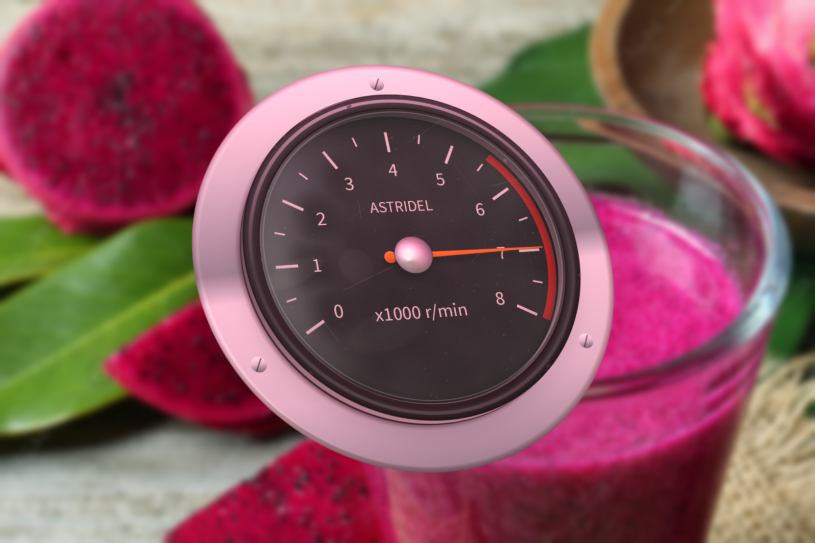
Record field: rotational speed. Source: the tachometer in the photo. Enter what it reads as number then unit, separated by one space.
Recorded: 7000 rpm
